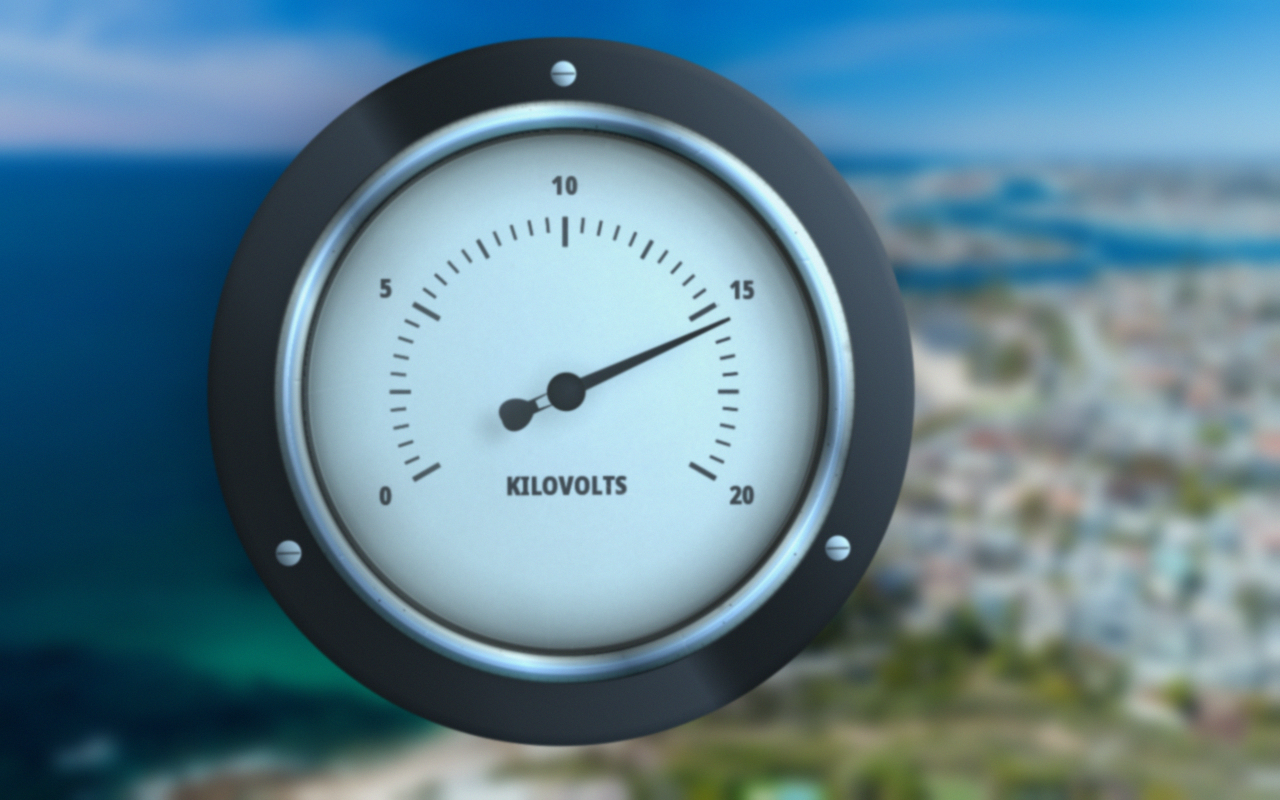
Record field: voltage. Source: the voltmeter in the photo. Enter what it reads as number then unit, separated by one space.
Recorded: 15.5 kV
